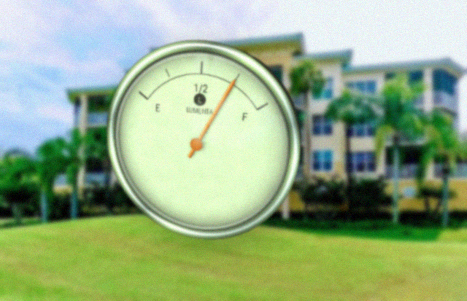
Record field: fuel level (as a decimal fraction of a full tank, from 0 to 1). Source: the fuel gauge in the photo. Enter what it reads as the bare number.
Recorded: 0.75
